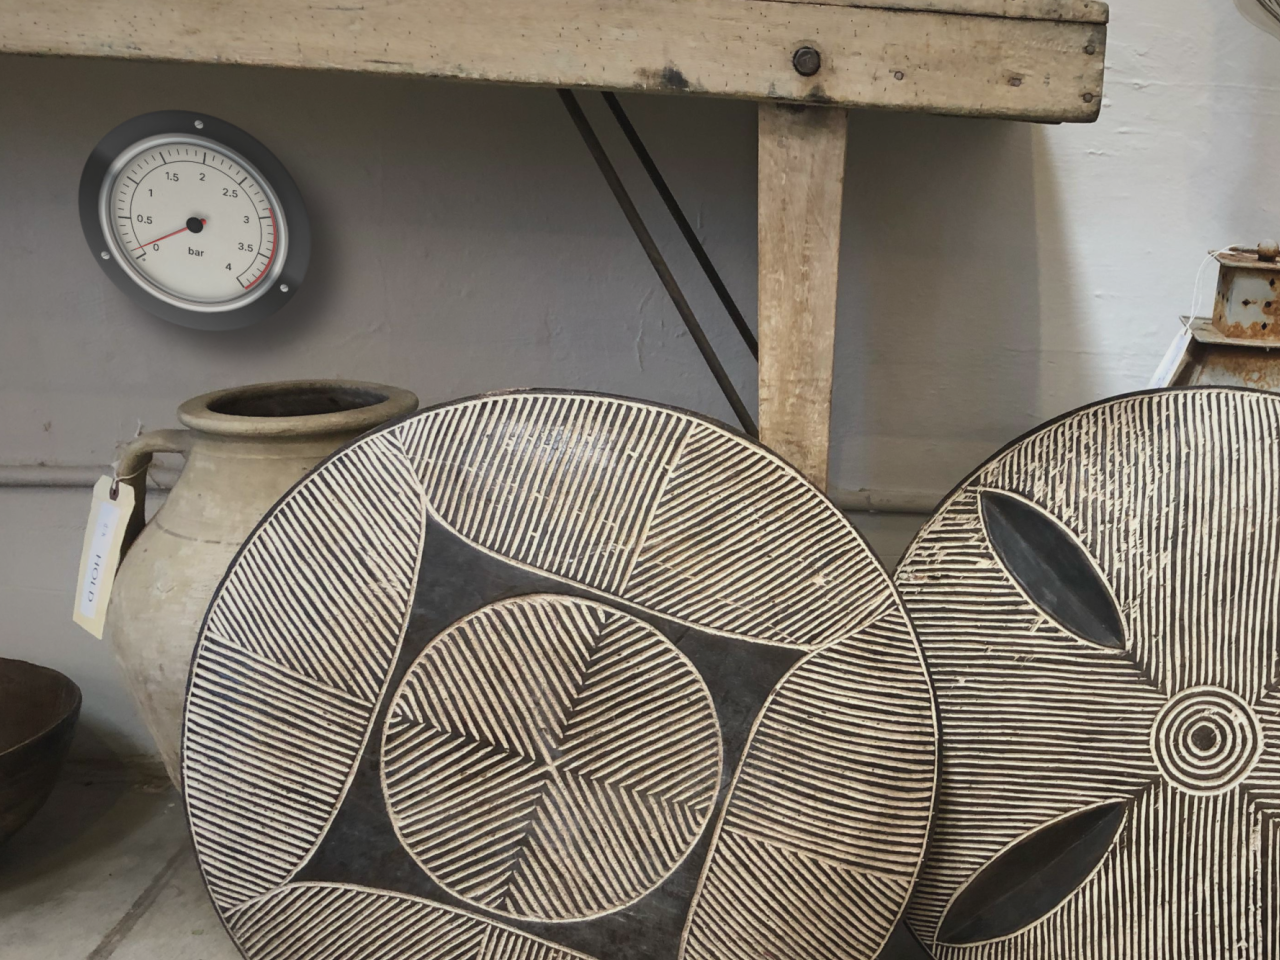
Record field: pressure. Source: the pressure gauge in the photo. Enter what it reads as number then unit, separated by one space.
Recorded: 0.1 bar
